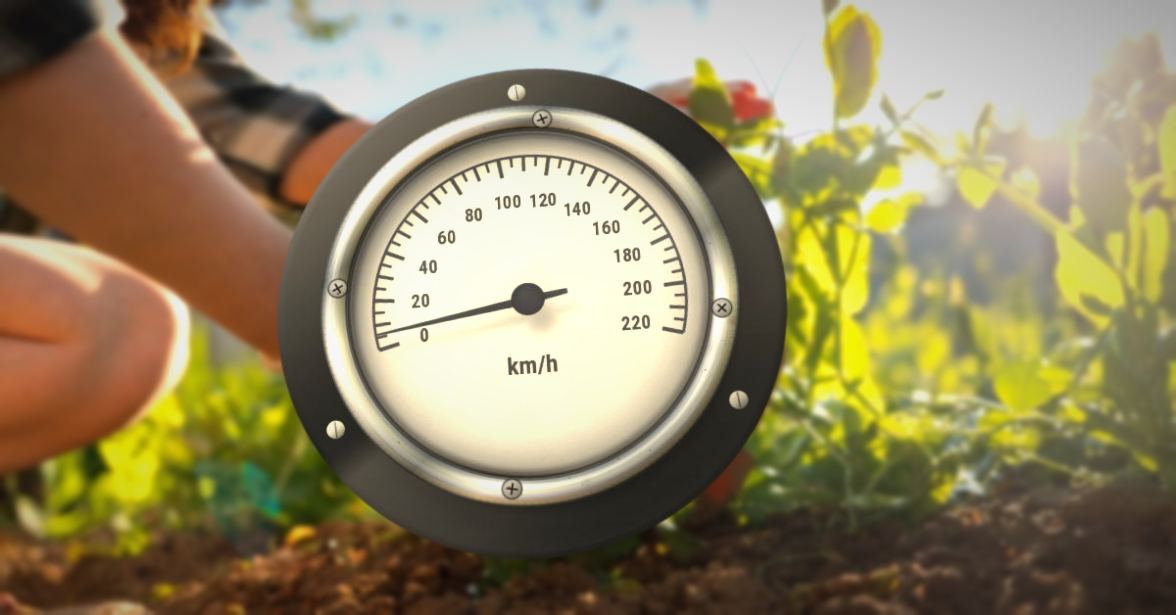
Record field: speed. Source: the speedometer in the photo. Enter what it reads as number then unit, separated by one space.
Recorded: 5 km/h
